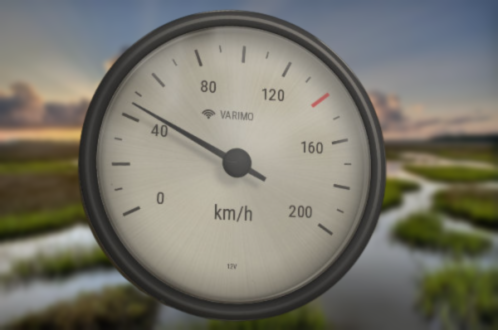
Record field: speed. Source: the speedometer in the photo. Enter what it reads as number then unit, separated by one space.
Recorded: 45 km/h
